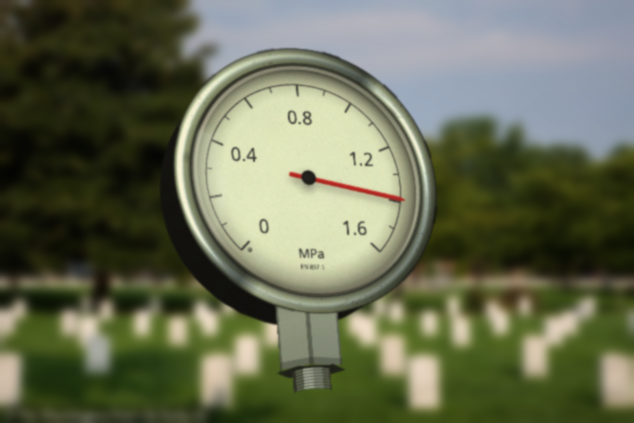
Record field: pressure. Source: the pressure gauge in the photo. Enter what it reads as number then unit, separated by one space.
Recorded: 1.4 MPa
